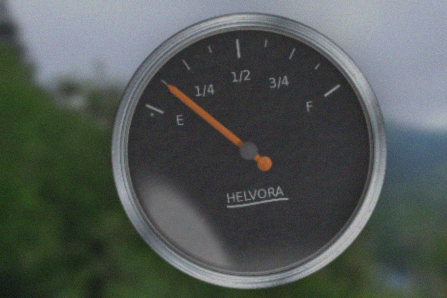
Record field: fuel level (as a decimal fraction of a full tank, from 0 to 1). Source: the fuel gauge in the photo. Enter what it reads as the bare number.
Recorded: 0.125
